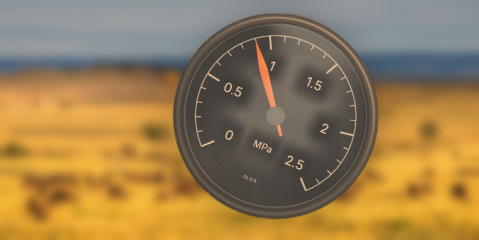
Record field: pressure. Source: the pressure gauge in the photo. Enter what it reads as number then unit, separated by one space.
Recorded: 0.9 MPa
